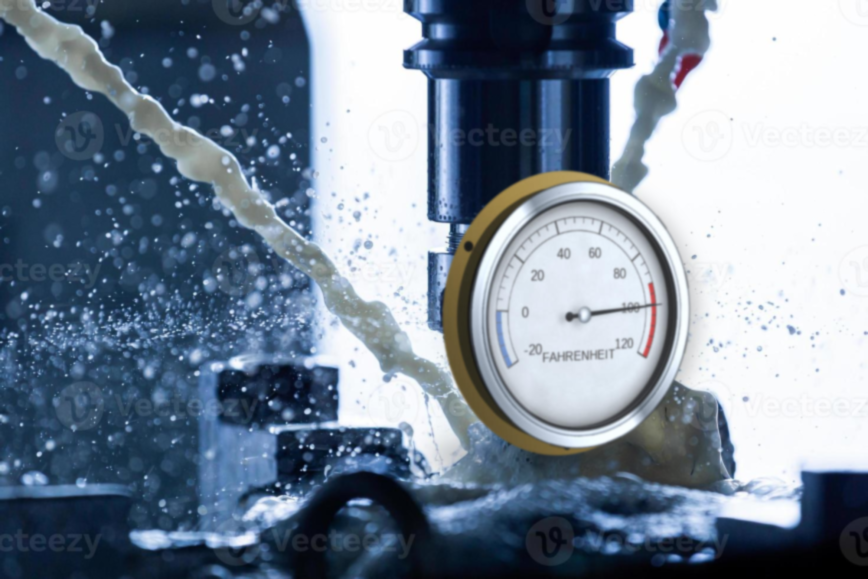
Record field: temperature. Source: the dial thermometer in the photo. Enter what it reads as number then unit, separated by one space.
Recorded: 100 °F
